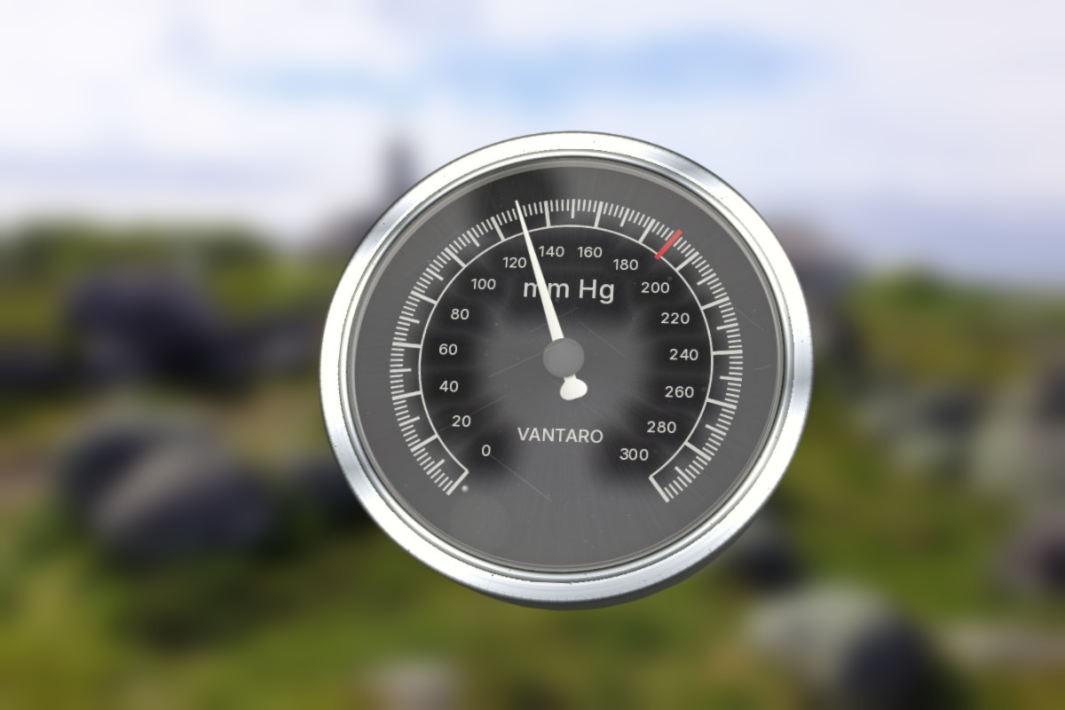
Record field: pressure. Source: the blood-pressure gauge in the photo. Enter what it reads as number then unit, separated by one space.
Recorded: 130 mmHg
